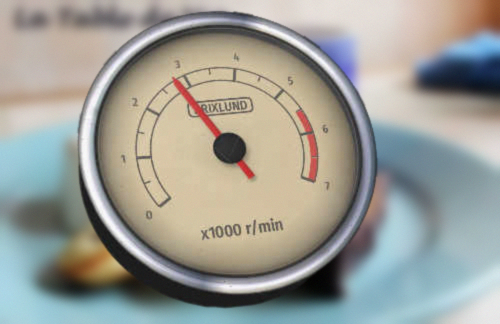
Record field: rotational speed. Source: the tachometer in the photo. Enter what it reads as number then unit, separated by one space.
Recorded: 2750 rpm
